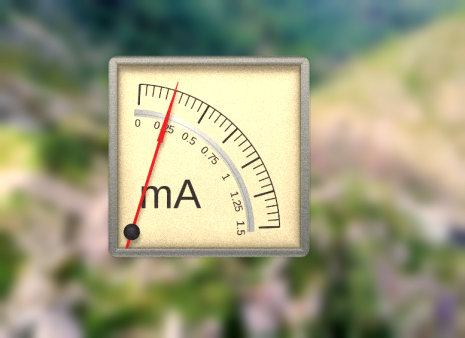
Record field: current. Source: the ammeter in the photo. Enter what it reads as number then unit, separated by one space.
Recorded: 0.25 mA
